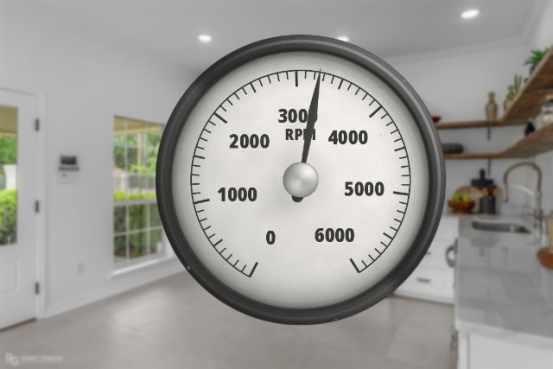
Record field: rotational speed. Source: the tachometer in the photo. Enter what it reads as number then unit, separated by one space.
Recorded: 3250 rpm
